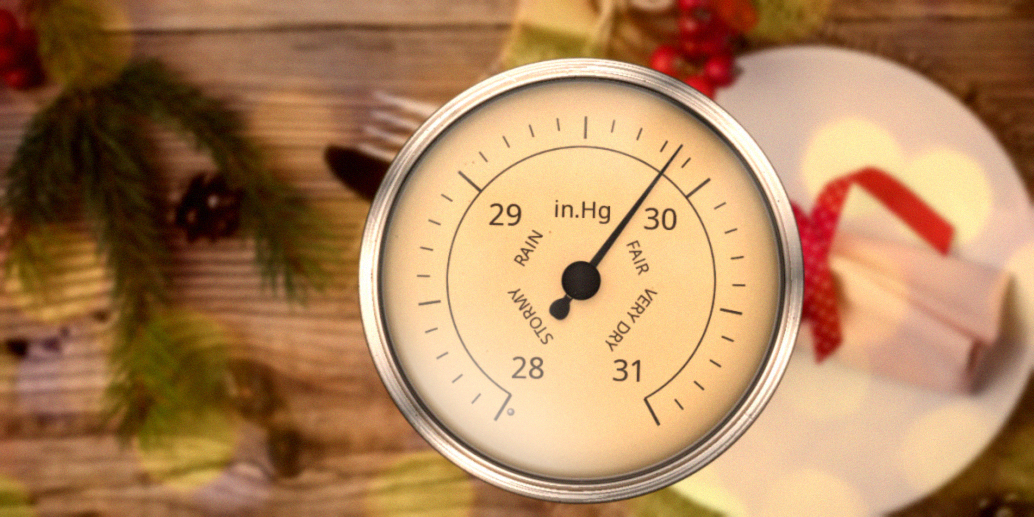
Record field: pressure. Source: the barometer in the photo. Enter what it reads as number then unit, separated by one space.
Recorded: 29.85 inHg
